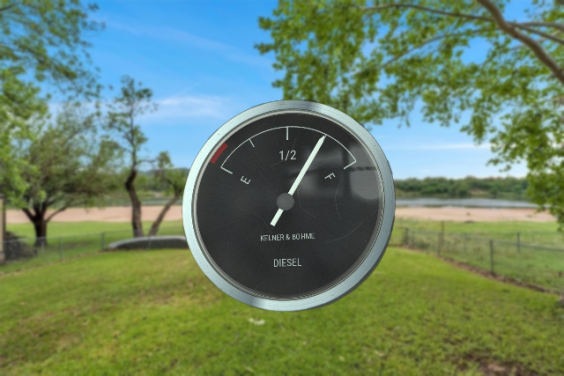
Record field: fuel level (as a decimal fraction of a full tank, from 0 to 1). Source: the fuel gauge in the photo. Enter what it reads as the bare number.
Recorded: 0.75
